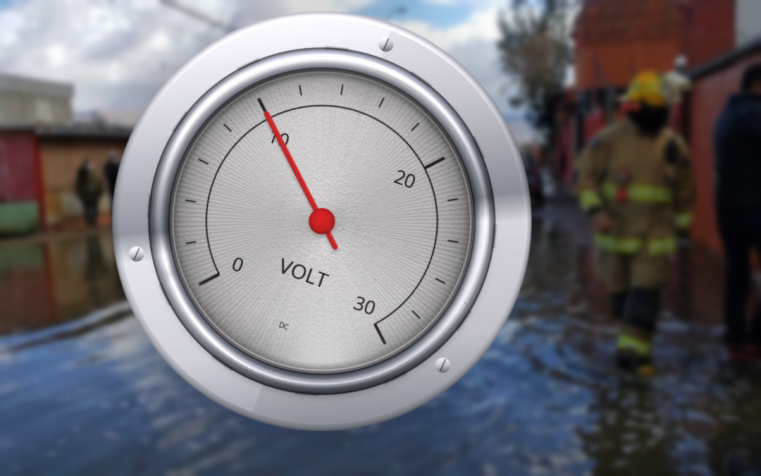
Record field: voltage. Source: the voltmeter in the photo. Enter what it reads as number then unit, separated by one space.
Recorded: 10 V
